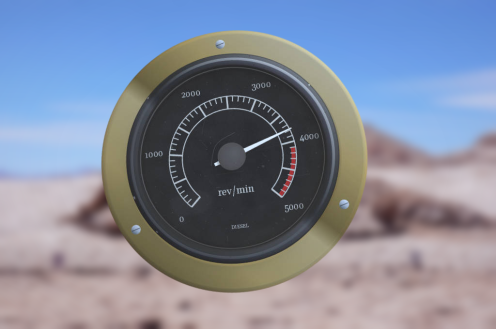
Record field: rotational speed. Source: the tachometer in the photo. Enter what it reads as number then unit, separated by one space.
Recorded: 3800 rpm
